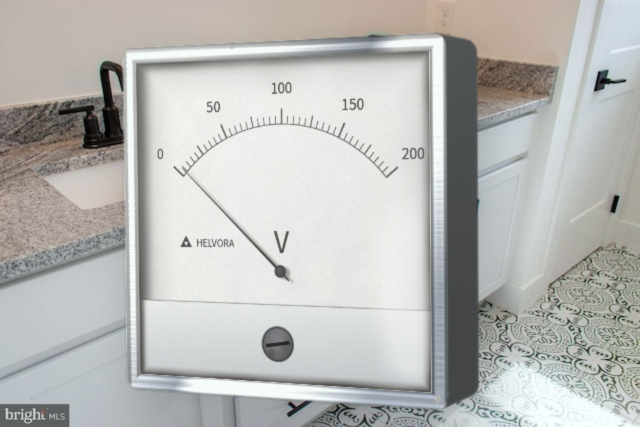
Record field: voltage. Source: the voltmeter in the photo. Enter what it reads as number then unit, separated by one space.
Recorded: 5 V
